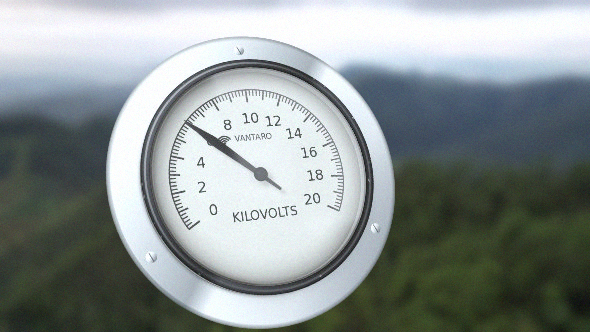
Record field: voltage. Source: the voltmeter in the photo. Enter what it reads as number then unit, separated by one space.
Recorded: 6 kV
